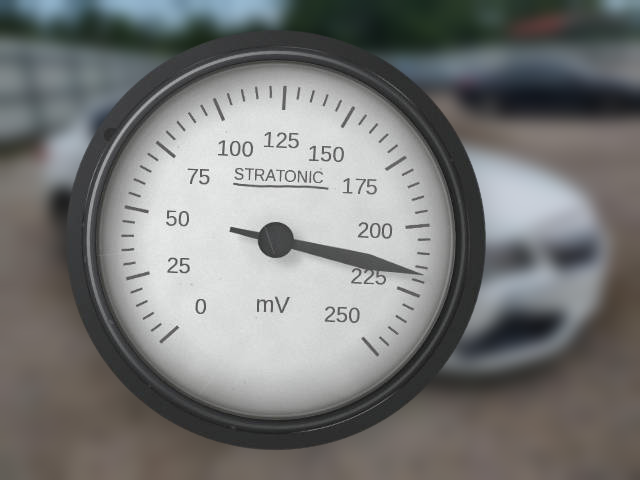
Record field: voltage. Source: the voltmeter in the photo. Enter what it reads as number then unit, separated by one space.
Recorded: 217.5 mV
